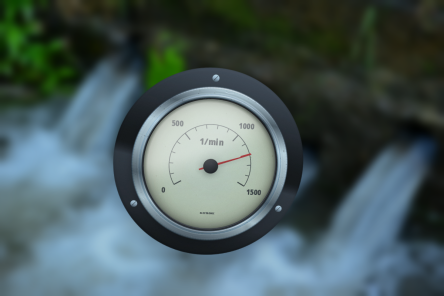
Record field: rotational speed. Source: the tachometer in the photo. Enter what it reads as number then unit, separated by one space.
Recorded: 1200 rpm
